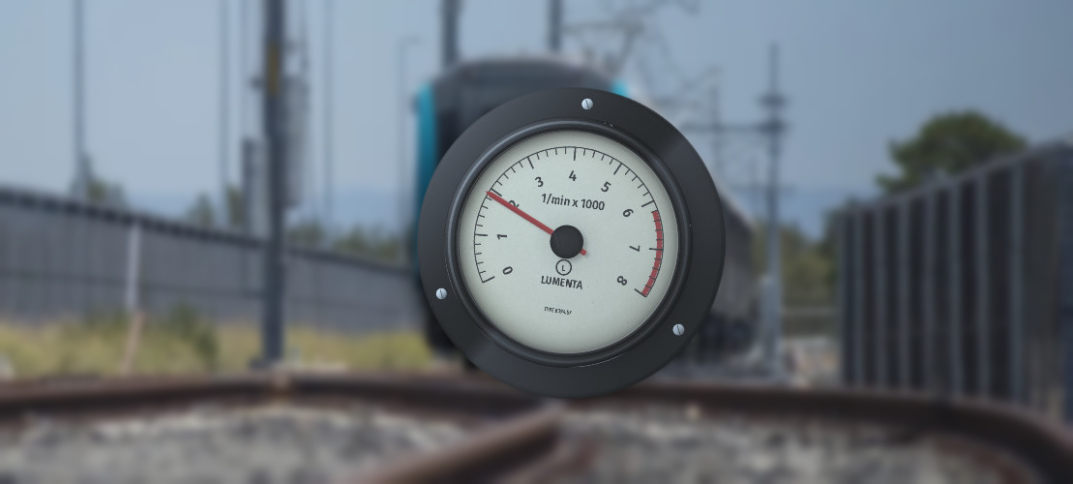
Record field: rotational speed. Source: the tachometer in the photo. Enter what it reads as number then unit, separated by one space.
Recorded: 1900 rpm
